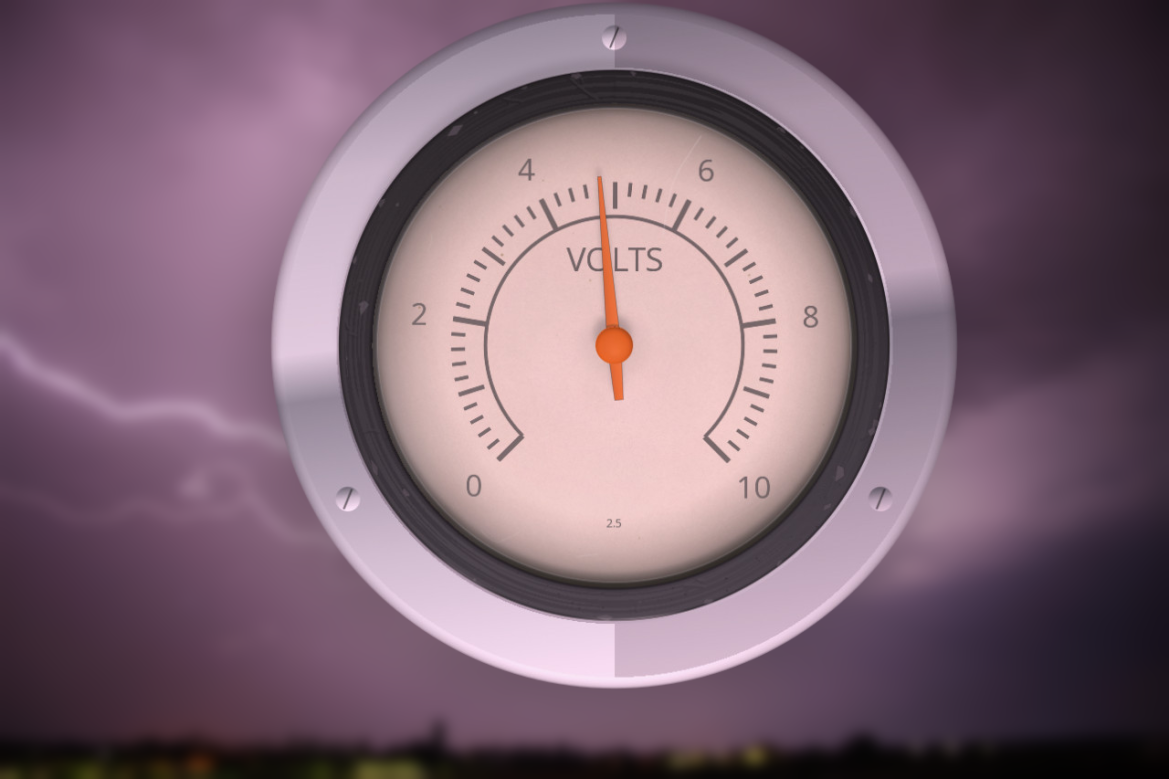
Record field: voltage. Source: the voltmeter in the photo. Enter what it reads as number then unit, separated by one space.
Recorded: 4.8 V
